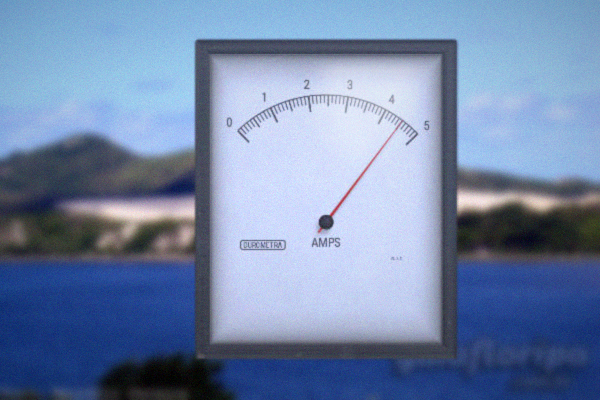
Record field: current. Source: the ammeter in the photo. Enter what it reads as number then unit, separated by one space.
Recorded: 4.5 A
